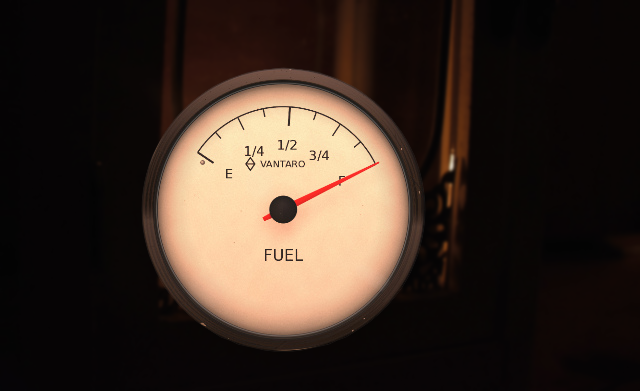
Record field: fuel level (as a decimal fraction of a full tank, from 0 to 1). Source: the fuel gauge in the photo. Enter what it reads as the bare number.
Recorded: 1
